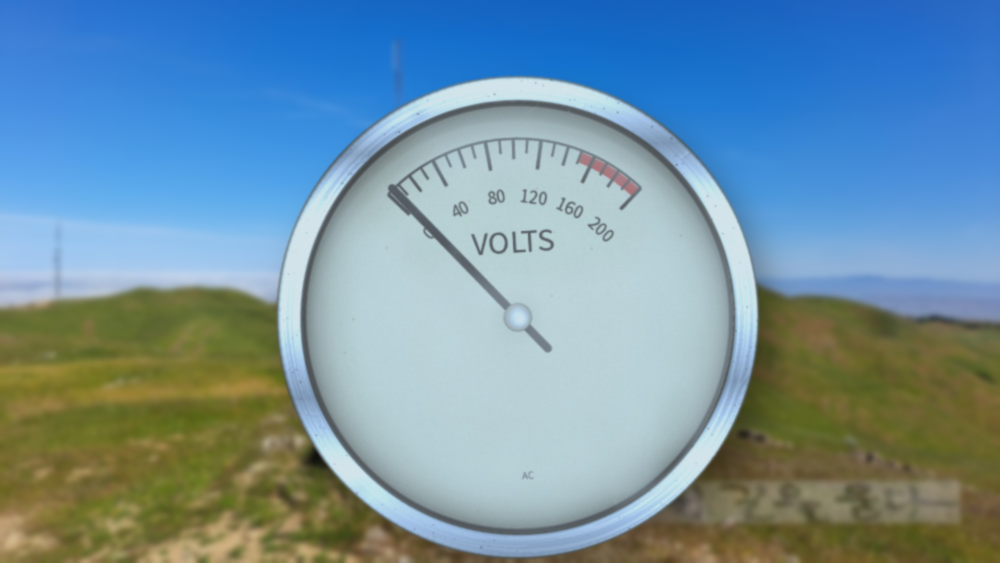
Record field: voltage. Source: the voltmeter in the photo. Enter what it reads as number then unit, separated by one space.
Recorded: 5 V
